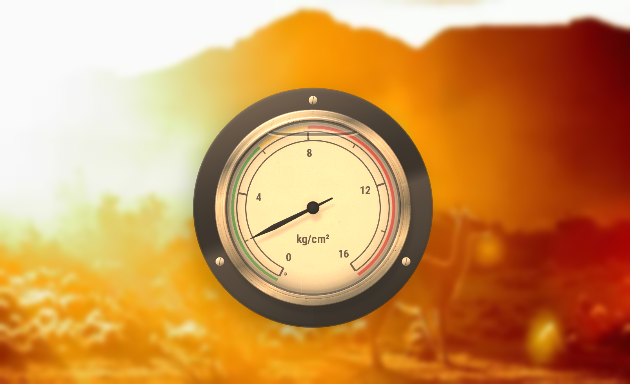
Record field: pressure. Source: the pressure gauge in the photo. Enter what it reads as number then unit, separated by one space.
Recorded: 2 kg/cm²
